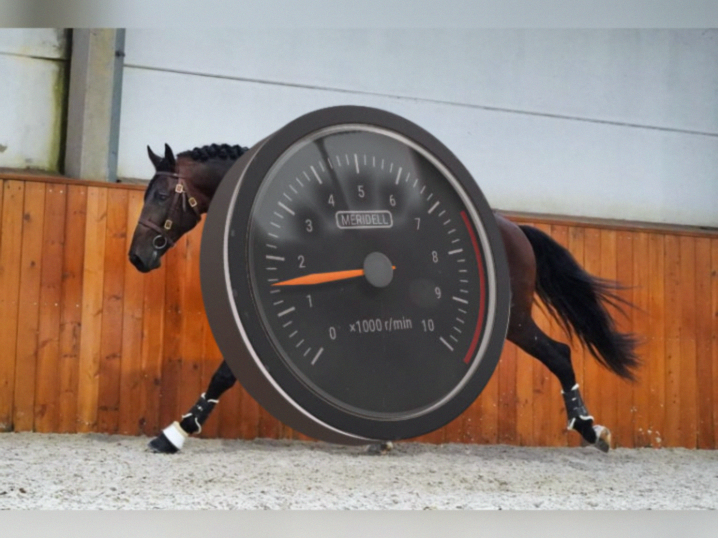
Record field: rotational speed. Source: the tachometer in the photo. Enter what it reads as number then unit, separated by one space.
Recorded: 1500 rpm
